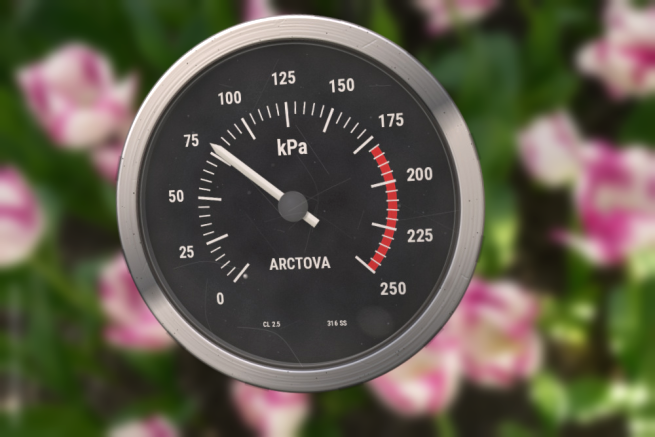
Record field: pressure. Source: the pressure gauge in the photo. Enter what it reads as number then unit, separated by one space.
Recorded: 80 kPa
